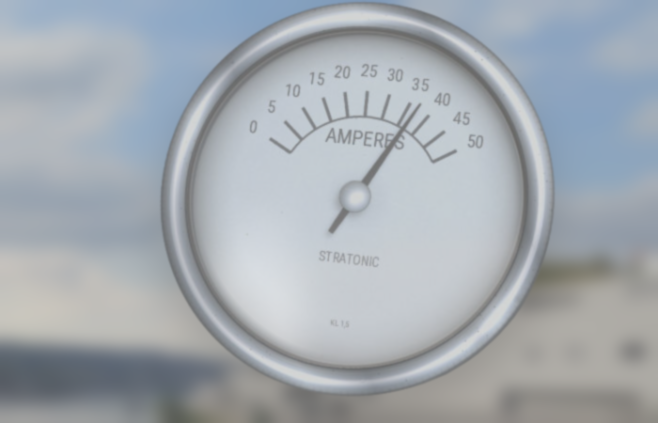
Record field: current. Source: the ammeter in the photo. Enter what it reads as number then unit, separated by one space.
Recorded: 37.5 A
